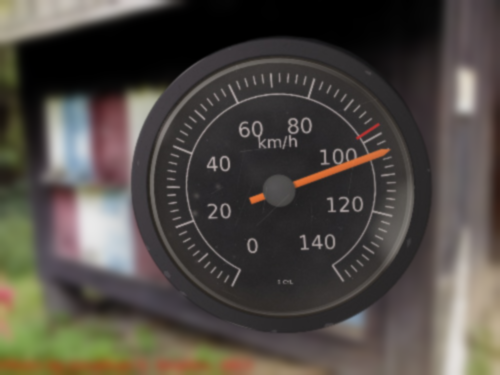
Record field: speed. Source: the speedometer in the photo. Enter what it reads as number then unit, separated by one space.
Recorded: 104 km/h
